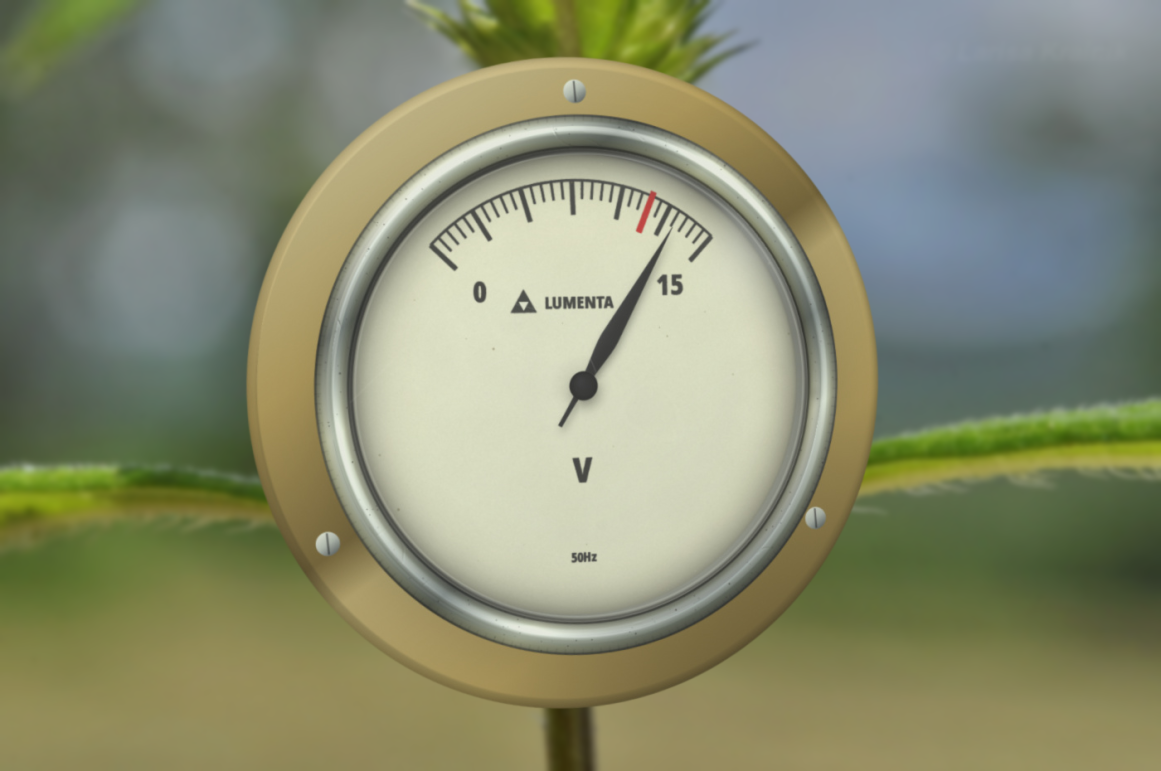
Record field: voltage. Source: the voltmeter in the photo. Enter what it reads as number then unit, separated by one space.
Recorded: 13 V
